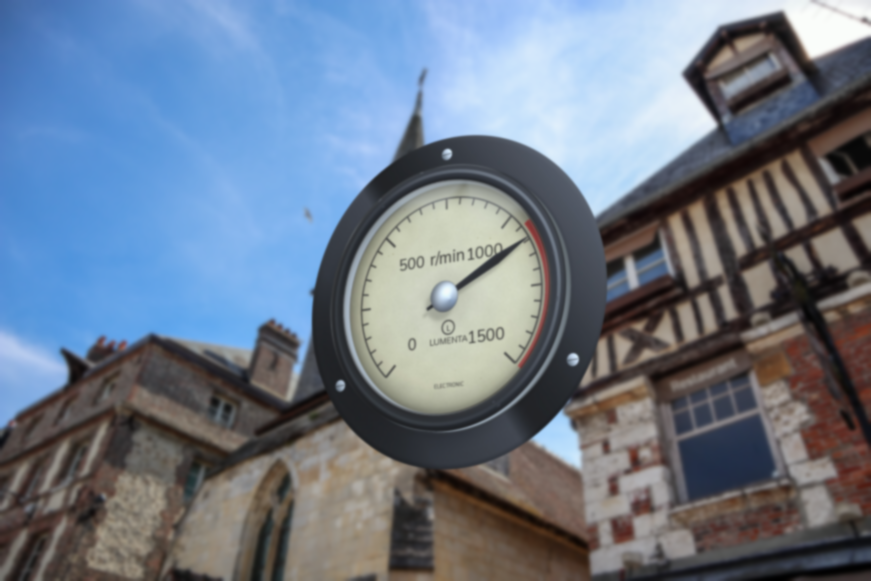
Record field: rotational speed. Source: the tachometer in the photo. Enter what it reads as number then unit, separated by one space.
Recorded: 1100 rpm
